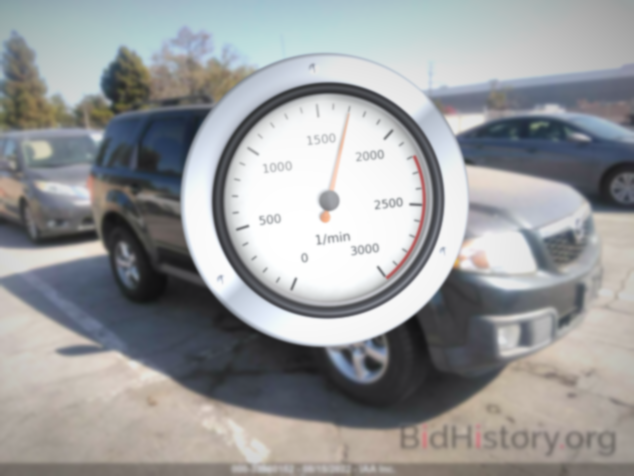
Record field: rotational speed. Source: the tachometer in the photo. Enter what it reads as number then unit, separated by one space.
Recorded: 1700 rpm
